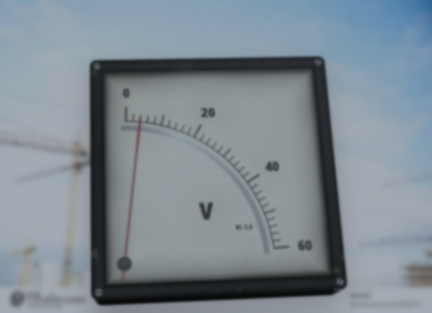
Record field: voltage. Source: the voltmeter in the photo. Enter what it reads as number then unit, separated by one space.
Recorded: 4 V
